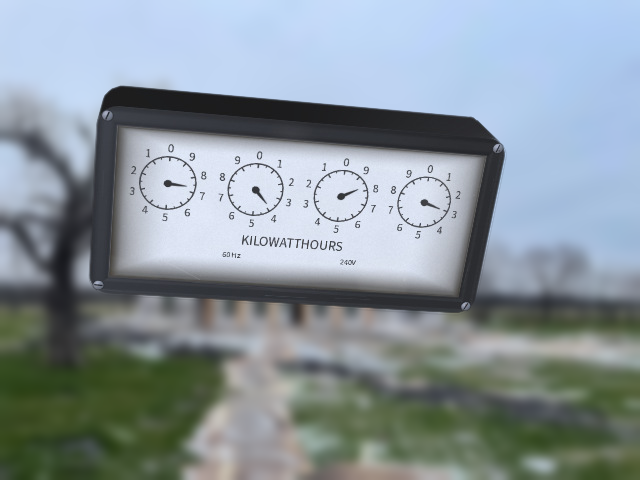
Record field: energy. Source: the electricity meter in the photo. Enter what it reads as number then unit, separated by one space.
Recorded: 7383 kWh
